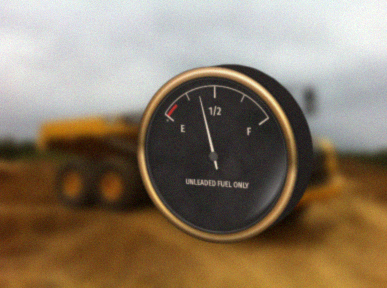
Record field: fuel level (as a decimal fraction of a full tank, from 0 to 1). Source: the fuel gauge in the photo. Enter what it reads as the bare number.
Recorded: 0.375
